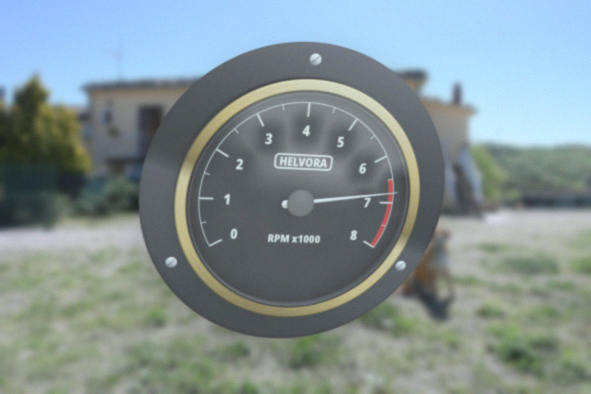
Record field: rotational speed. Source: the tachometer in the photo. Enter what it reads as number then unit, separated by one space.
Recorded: 6750 rpm
